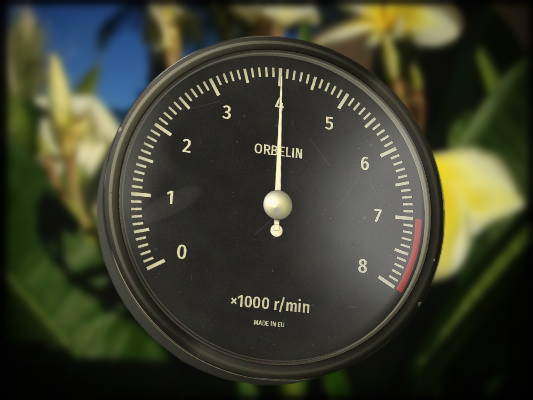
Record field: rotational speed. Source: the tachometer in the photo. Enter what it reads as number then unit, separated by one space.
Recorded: 4000 rpm
